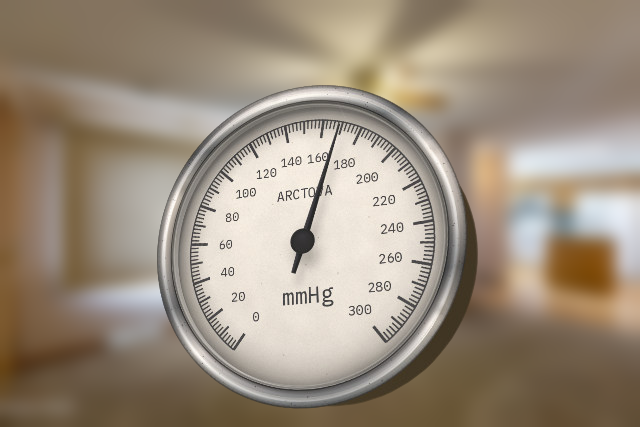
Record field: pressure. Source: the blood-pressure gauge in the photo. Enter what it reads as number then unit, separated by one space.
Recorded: 170 mmHg
